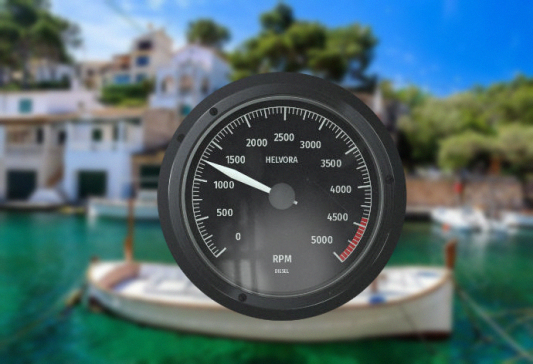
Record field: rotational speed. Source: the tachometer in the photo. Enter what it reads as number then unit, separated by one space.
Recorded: 1250 rpm
